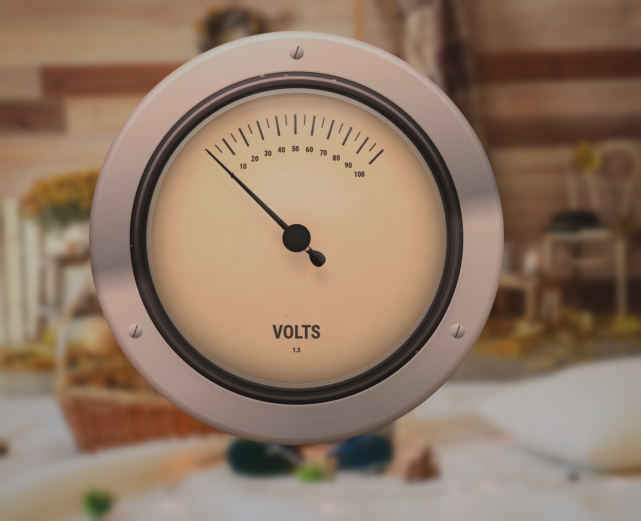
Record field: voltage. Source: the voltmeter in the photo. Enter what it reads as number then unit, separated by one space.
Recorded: 0 V
